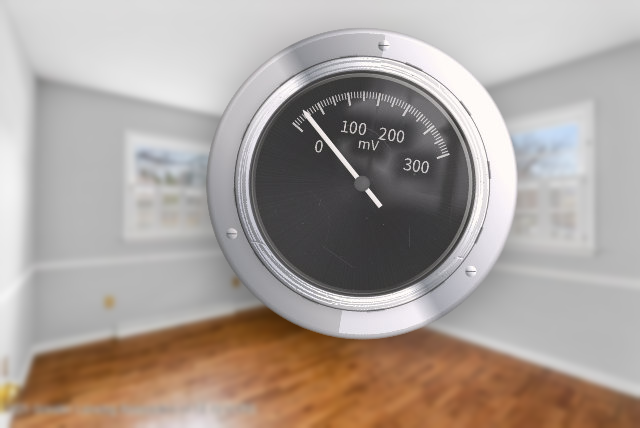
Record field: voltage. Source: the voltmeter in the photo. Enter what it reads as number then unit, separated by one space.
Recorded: 25 mV
